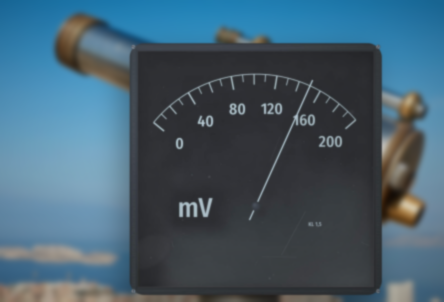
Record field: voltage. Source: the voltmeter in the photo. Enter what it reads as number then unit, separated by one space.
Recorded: 150 mV
